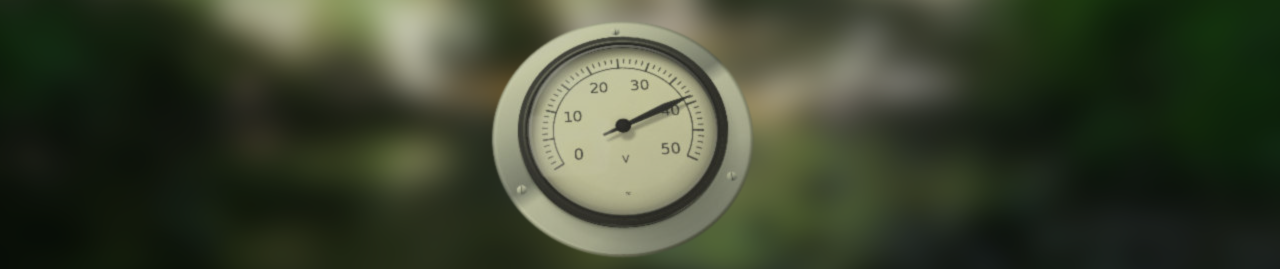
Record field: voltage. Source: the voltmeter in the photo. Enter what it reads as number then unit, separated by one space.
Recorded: 39 V
